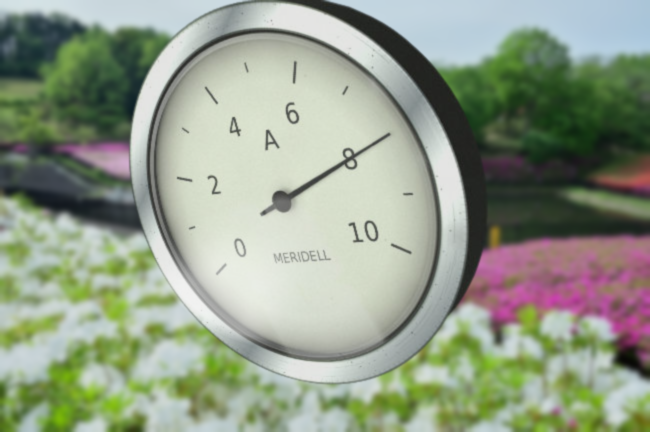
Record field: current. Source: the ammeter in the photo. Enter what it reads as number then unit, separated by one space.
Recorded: 8 A
